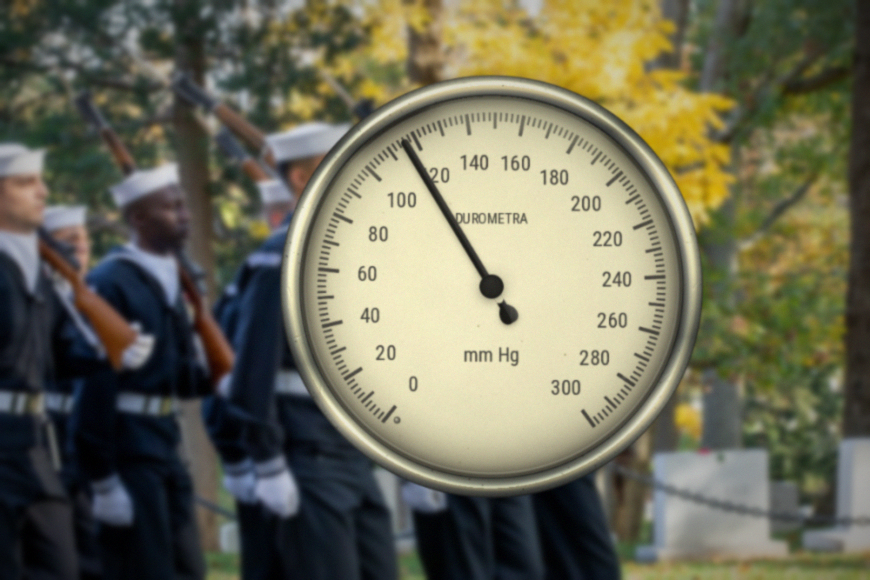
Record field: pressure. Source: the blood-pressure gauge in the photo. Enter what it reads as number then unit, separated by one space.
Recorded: 116 mmHg
